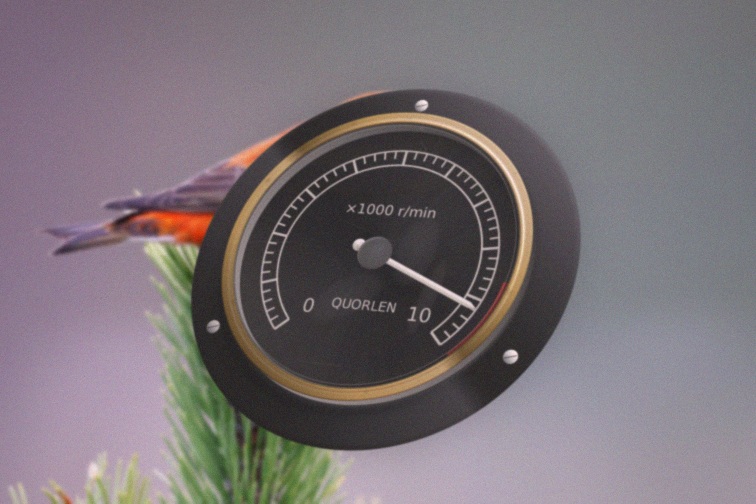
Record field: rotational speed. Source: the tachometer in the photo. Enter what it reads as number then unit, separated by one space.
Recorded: 9200 rpm
